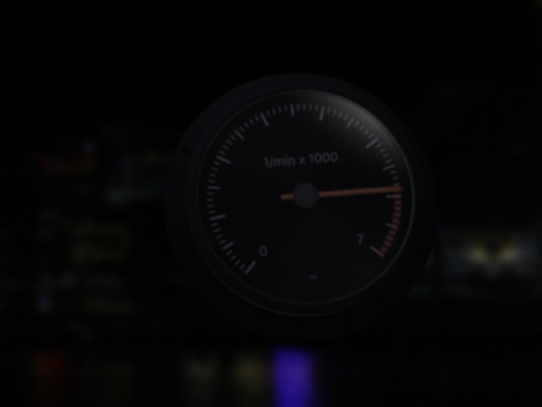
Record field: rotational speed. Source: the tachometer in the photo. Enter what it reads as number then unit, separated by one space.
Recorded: 5900 rpm
